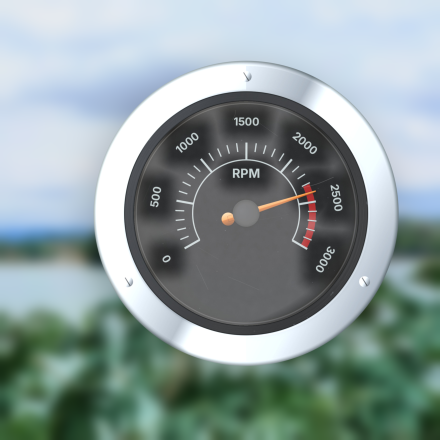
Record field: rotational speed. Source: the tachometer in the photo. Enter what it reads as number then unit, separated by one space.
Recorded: 2400 rpm
